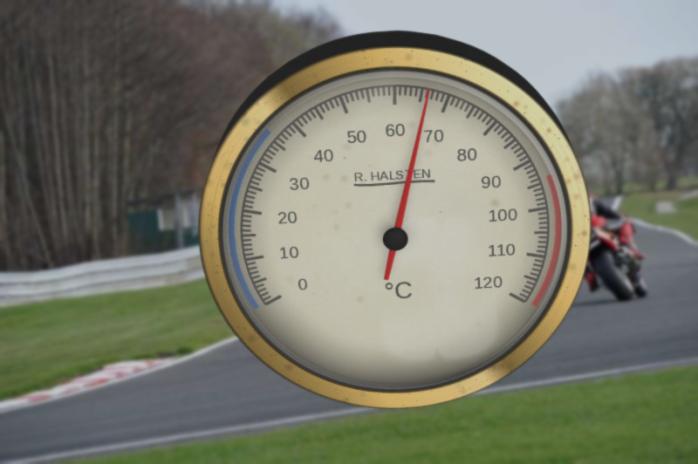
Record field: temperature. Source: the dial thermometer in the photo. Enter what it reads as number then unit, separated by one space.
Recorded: 66 °C
